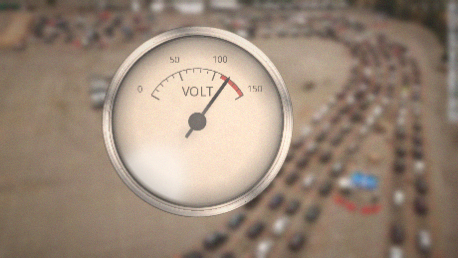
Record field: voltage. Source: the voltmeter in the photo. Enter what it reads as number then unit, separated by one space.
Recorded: 120 V
